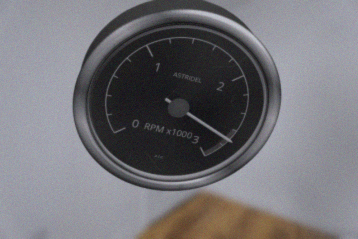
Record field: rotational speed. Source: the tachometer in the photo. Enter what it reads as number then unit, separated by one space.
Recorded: 2700 rpm
